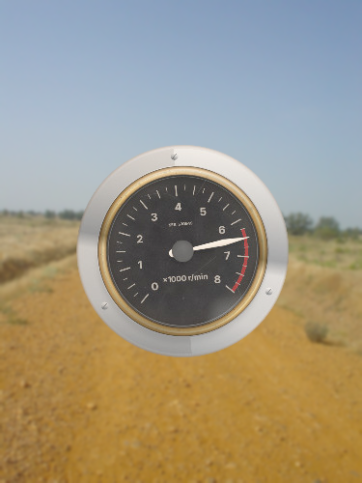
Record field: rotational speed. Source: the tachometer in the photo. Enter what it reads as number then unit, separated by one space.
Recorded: 6500 rpm
